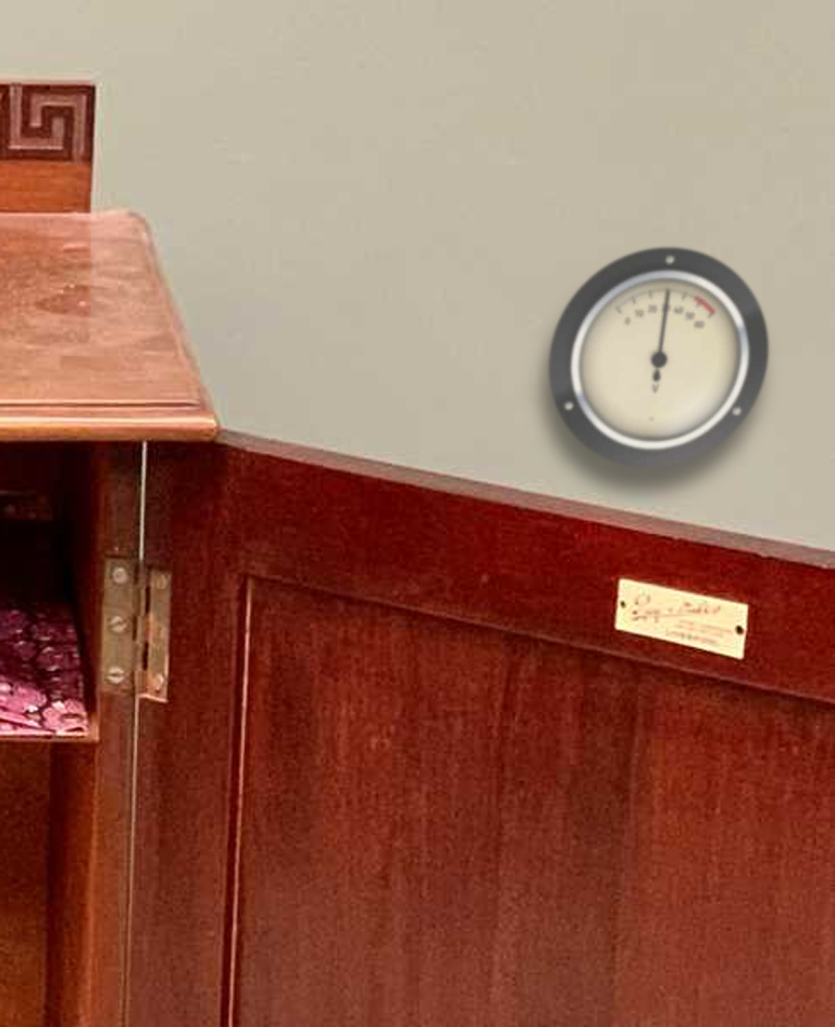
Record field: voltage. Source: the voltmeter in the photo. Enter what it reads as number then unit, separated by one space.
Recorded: 30 V
